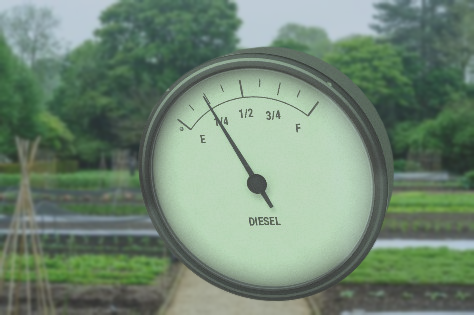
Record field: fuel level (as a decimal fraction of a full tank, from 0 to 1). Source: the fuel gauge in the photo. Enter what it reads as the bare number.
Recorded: 0.25
